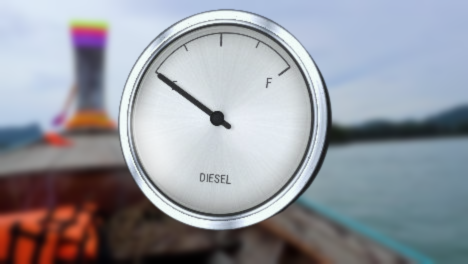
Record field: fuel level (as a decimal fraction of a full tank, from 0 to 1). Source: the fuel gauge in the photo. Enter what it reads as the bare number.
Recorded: 0
